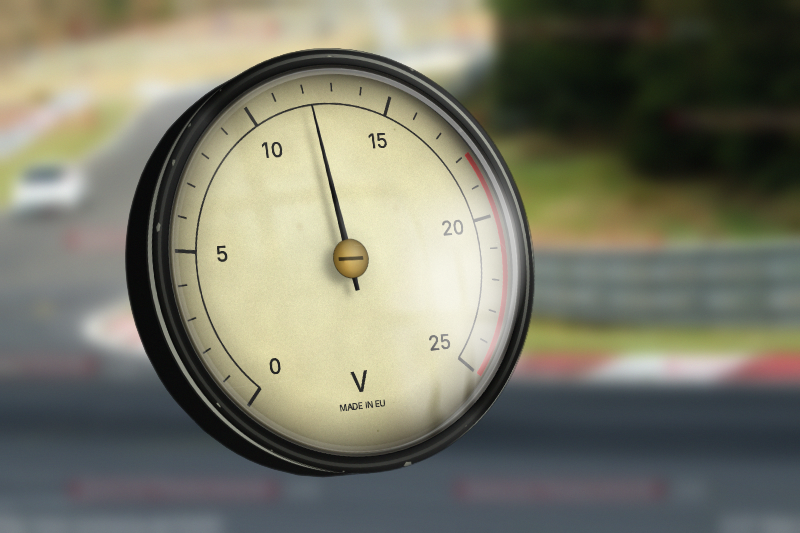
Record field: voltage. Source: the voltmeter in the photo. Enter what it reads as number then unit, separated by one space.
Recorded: 12 V
